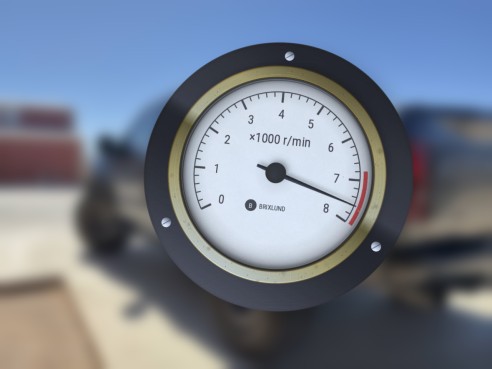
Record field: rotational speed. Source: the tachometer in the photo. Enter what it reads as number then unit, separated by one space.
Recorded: 7600 rpm
